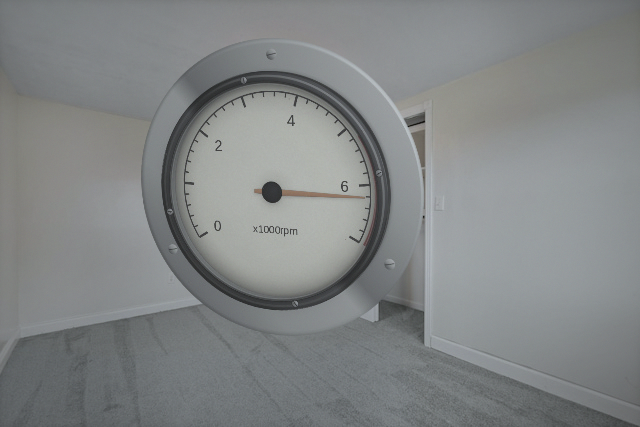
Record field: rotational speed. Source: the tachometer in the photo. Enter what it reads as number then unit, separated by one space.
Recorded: 6200 rpm
